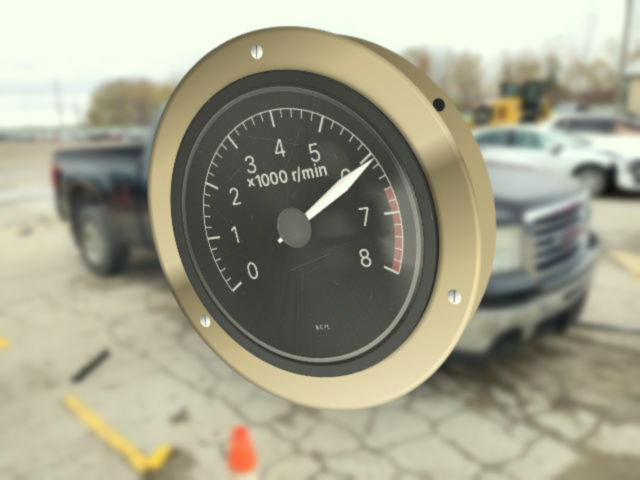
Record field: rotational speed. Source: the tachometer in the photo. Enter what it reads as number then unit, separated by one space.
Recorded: 6100 rpm
